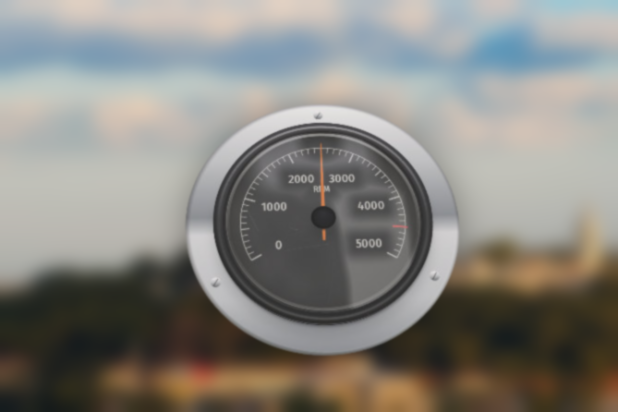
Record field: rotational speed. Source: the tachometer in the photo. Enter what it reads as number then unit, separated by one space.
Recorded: 2500 rpm
